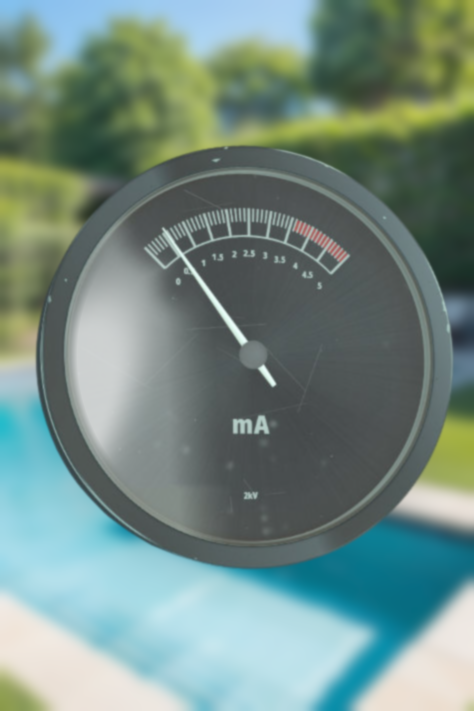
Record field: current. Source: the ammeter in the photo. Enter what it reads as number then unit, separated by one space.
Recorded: 0.5 mA
